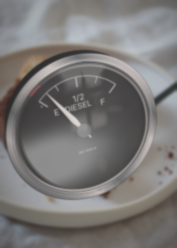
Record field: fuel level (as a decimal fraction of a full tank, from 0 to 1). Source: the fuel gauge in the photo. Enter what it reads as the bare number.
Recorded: 0.125
